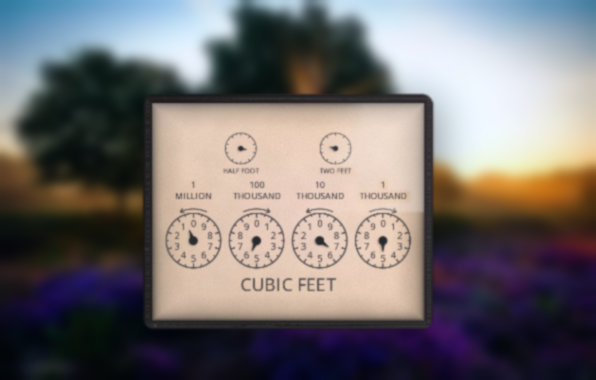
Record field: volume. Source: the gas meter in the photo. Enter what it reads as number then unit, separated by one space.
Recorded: 56500 ft³
